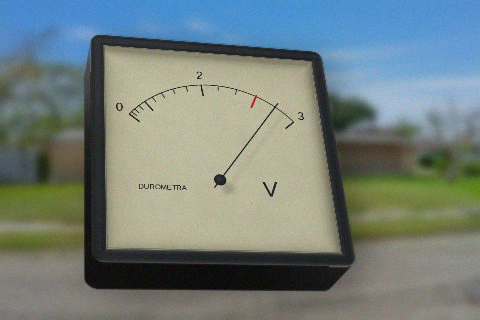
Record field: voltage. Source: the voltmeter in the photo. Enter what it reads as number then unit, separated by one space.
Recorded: 2.8 V
